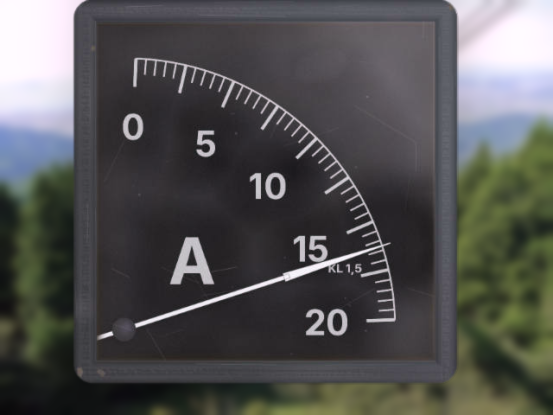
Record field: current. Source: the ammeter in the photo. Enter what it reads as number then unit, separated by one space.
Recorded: 16.25 A
